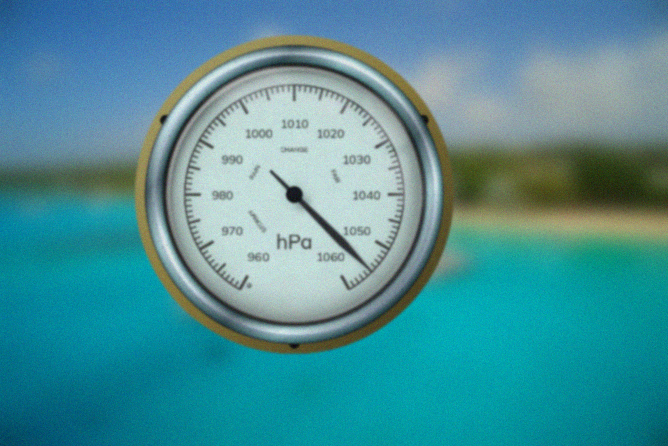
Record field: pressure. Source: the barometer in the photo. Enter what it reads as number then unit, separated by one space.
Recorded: 1055 hPa
